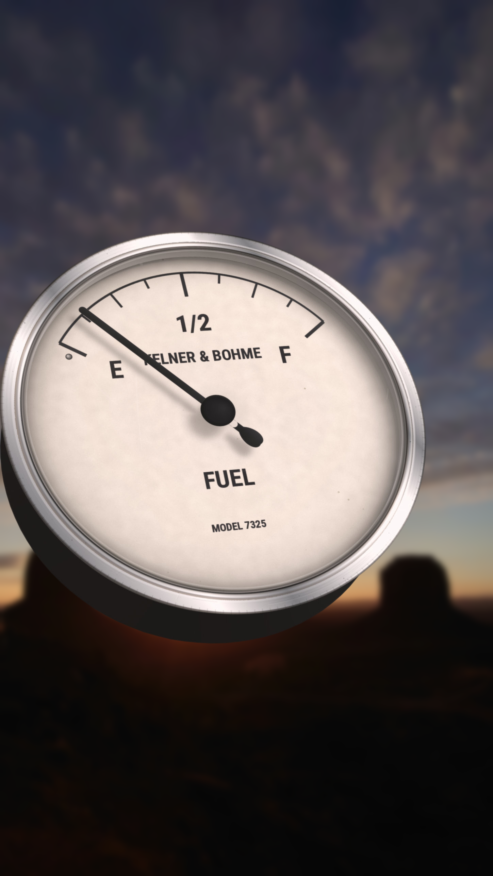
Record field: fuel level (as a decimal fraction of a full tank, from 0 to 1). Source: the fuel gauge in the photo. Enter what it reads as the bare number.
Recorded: 0.125
